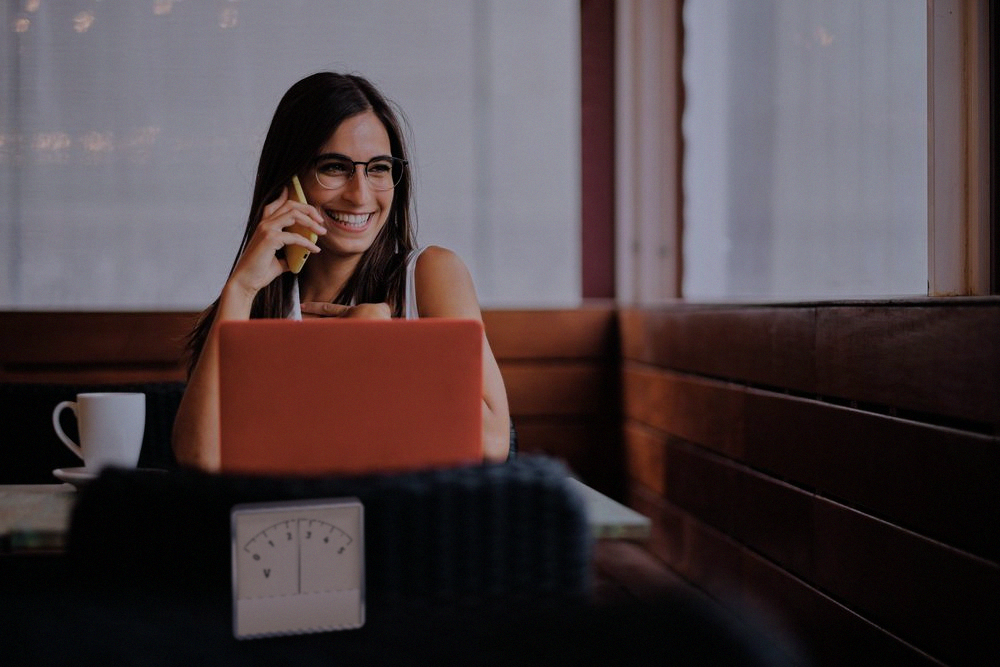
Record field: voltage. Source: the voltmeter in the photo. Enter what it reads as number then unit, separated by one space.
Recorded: 2.5 V
